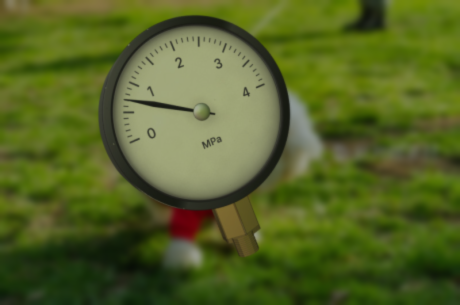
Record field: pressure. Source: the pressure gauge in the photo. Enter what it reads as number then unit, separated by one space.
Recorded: 0.7 MPa
